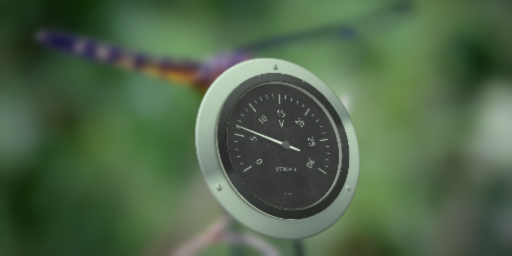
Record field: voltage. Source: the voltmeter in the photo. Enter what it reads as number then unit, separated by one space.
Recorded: 6 V
